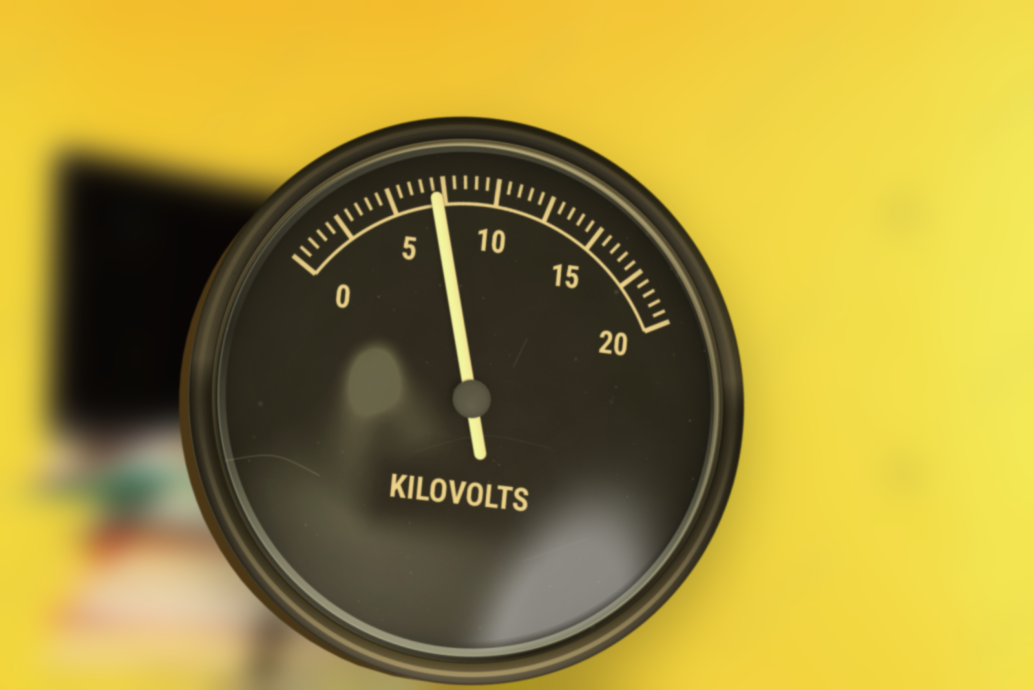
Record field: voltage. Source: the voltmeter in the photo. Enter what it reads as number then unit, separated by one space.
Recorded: 7 kV
